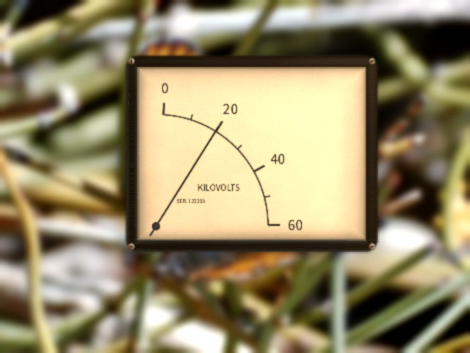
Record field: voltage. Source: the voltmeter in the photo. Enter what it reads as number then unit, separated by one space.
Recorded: 20 kV
